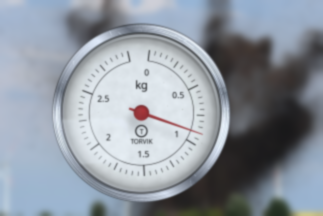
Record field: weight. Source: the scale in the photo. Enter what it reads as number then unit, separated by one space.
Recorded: 0.9 kg
